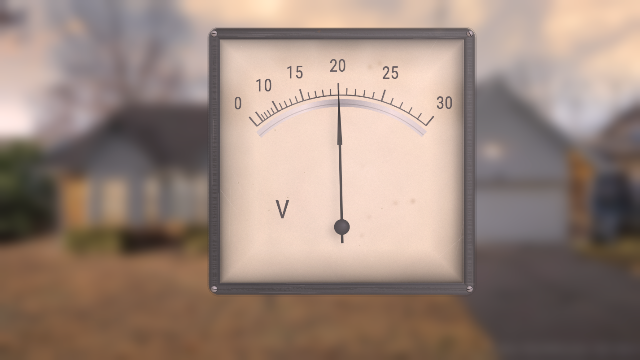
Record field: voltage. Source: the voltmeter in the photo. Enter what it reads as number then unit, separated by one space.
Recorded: 20 V
